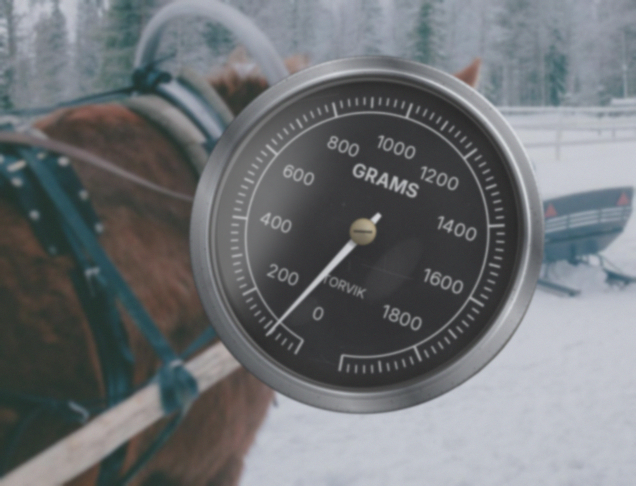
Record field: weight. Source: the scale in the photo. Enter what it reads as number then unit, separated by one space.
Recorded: 80 g
